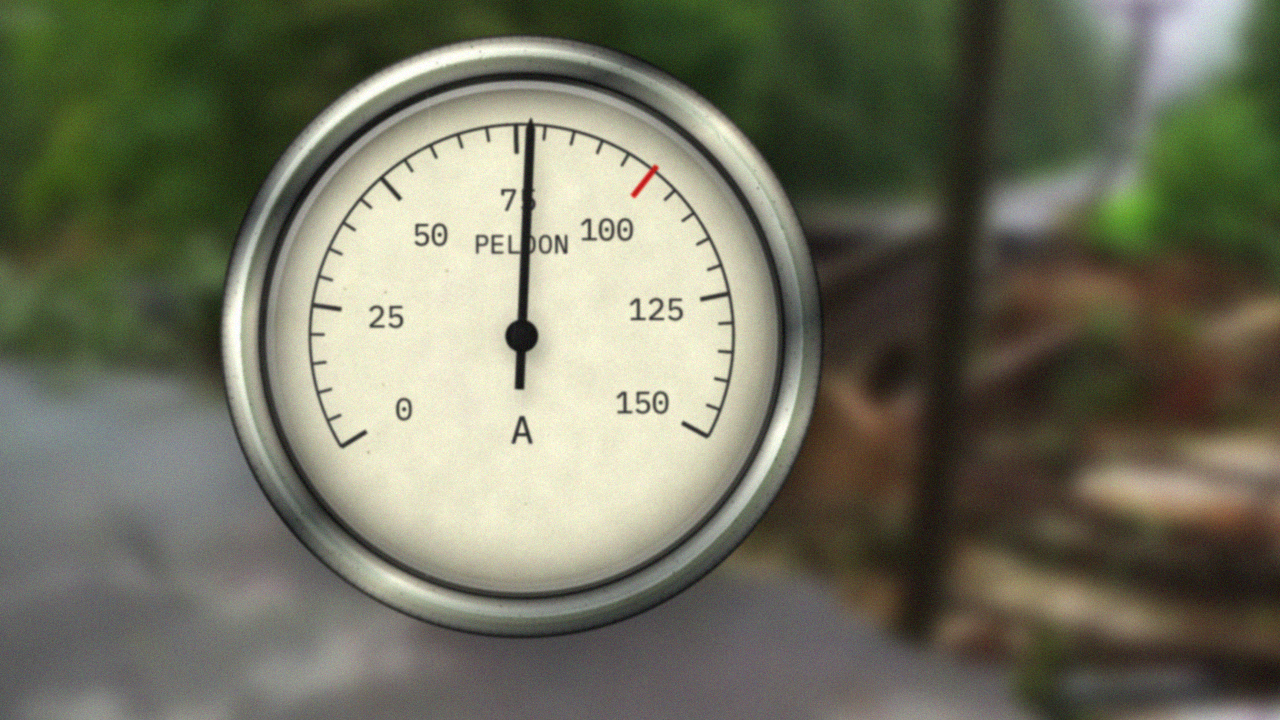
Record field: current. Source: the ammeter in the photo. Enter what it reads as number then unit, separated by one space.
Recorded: 77.5 A
